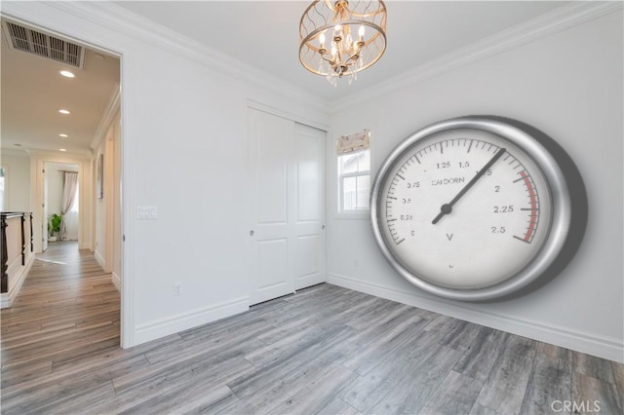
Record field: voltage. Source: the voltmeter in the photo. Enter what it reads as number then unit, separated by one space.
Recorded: 1.75 V
